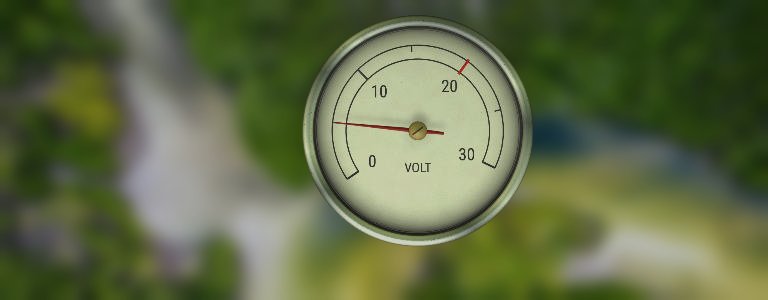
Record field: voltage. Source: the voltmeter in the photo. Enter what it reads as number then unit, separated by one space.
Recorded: 5 V
